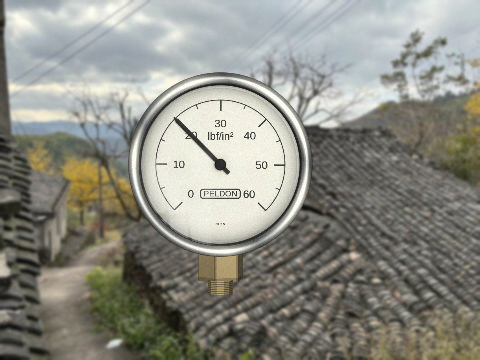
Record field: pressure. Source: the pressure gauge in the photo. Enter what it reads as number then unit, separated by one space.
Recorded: 20 psi
